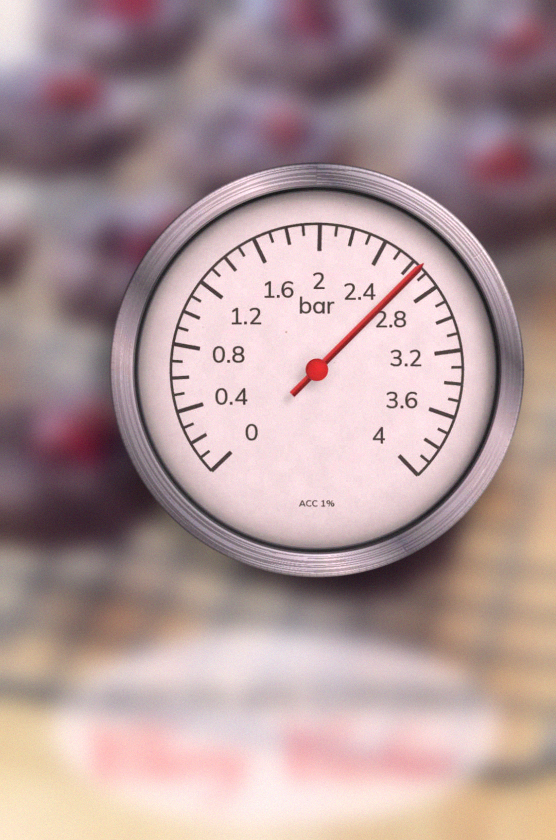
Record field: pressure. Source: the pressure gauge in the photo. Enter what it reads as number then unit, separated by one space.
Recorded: 2.65 bar
